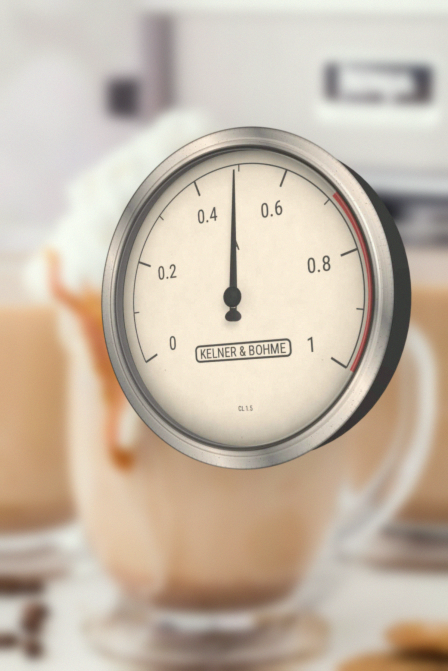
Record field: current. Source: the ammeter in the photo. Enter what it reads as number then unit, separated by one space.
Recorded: 0.5 A
